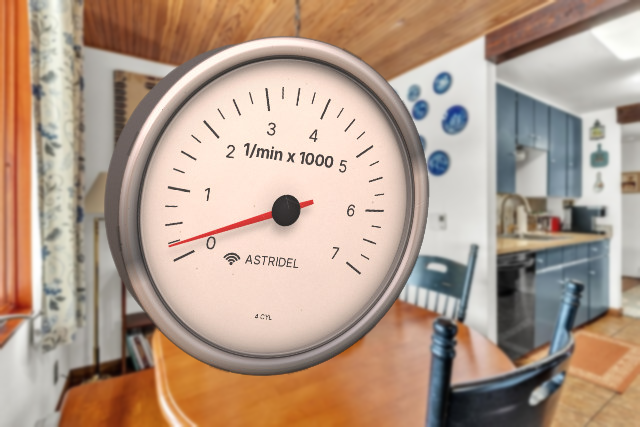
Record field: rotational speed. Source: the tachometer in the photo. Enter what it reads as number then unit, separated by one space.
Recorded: 250 rpm
